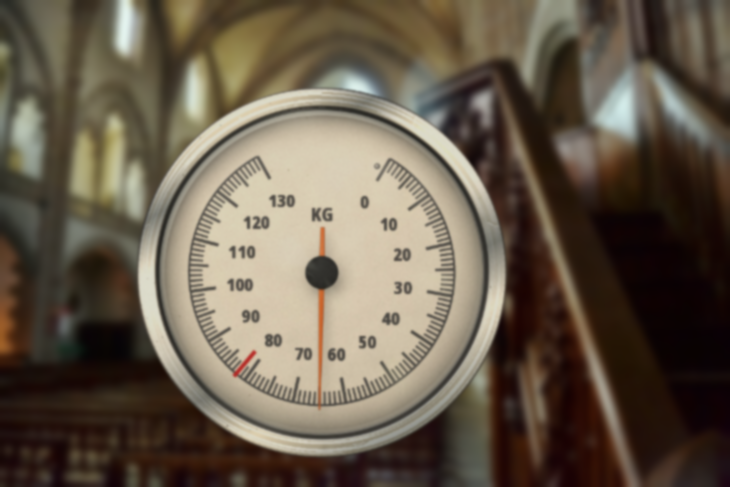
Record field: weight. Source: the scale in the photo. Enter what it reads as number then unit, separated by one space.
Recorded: 65 kg
